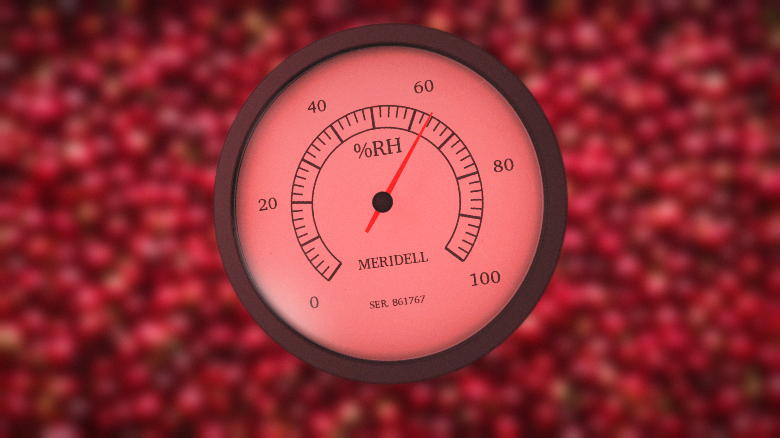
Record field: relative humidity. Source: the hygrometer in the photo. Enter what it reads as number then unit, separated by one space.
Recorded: 64 %
